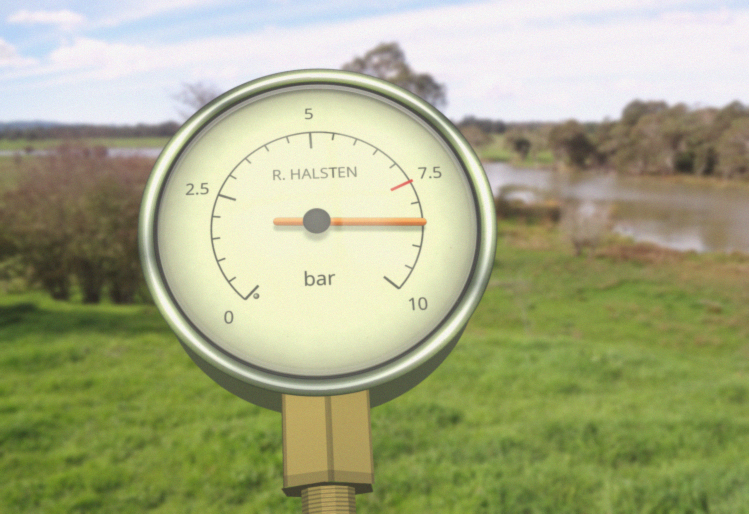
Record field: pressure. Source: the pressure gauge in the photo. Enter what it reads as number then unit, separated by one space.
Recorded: 8.5 bar
